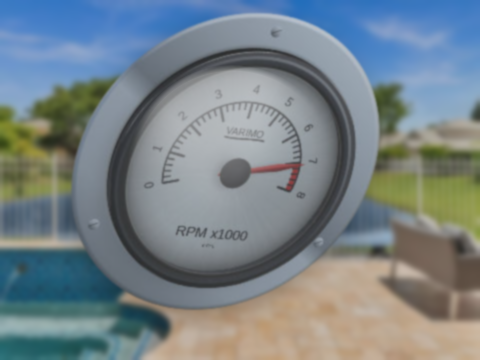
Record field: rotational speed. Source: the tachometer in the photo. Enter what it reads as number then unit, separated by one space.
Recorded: 7000 rpm
